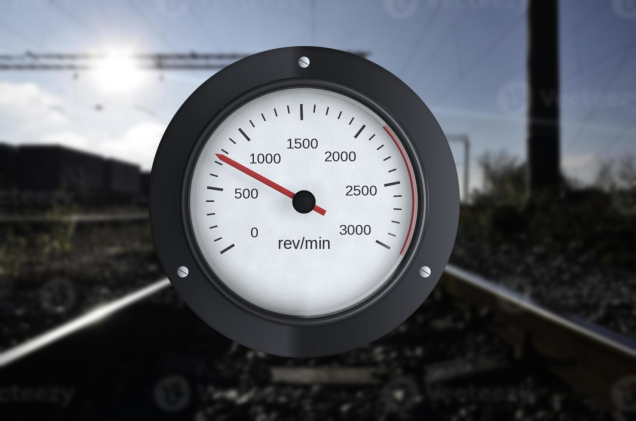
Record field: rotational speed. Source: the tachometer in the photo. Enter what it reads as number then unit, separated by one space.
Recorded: 750 rpm
